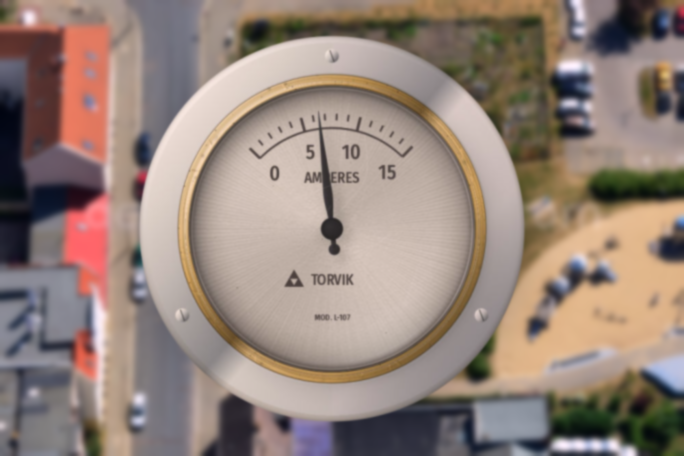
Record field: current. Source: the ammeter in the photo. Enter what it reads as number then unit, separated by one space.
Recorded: 6.5 A
